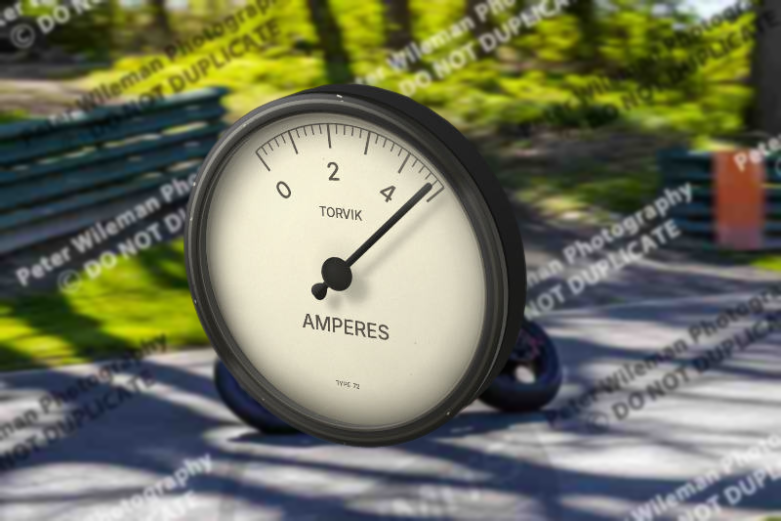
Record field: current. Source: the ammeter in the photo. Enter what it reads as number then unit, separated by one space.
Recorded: 4.8 A
